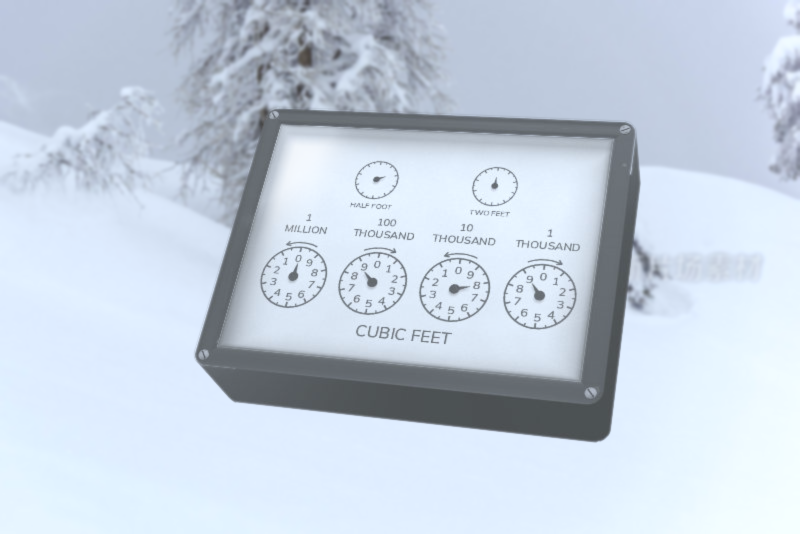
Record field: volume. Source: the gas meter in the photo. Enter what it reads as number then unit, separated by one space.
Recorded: 987900 ft³
